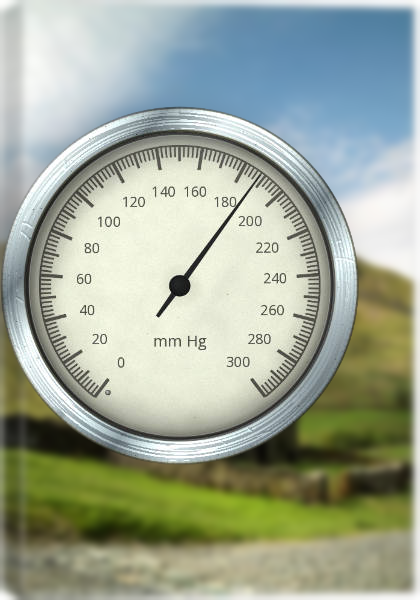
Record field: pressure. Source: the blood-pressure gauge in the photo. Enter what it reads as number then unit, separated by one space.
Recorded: 188 mmHg
